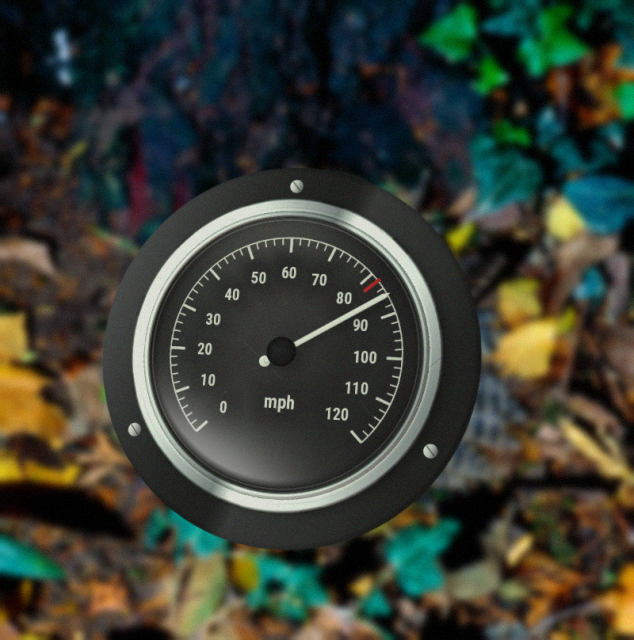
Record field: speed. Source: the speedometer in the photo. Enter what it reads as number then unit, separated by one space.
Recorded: 86 mph
